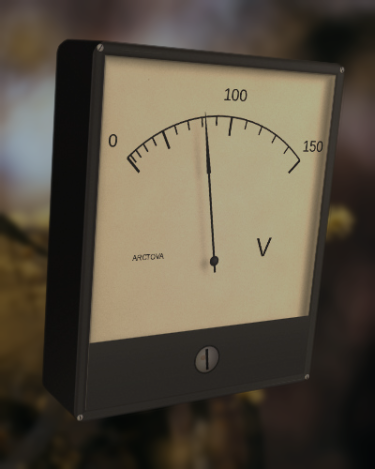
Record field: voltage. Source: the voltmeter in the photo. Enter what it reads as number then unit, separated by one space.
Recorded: 80 V
